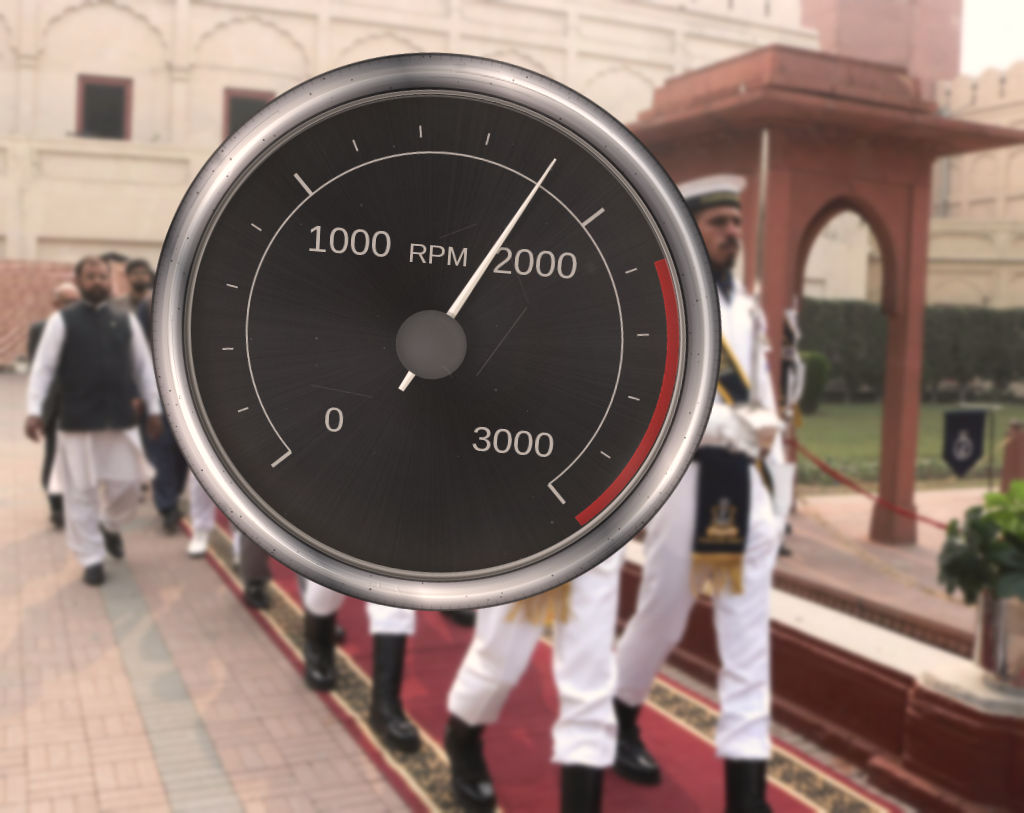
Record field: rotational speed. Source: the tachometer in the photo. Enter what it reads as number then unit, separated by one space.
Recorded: 1800 rpm
